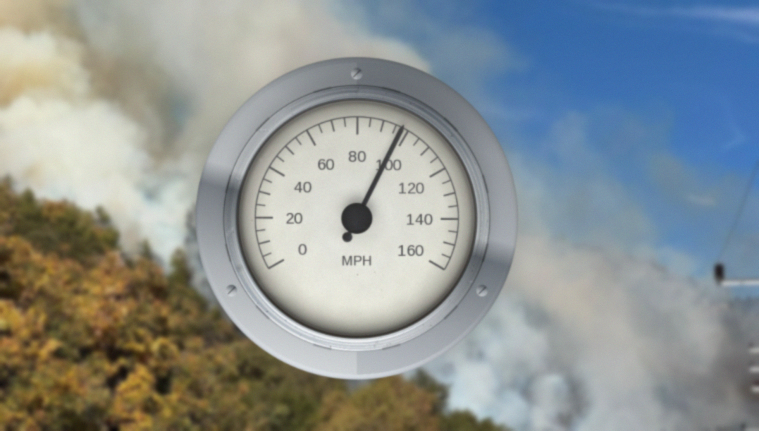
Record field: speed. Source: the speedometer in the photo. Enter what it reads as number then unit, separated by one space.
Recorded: 97.5 mph
